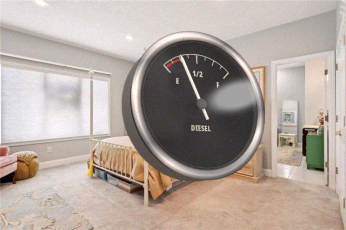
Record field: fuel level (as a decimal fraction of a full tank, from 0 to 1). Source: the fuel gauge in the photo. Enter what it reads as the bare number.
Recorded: 0.25
